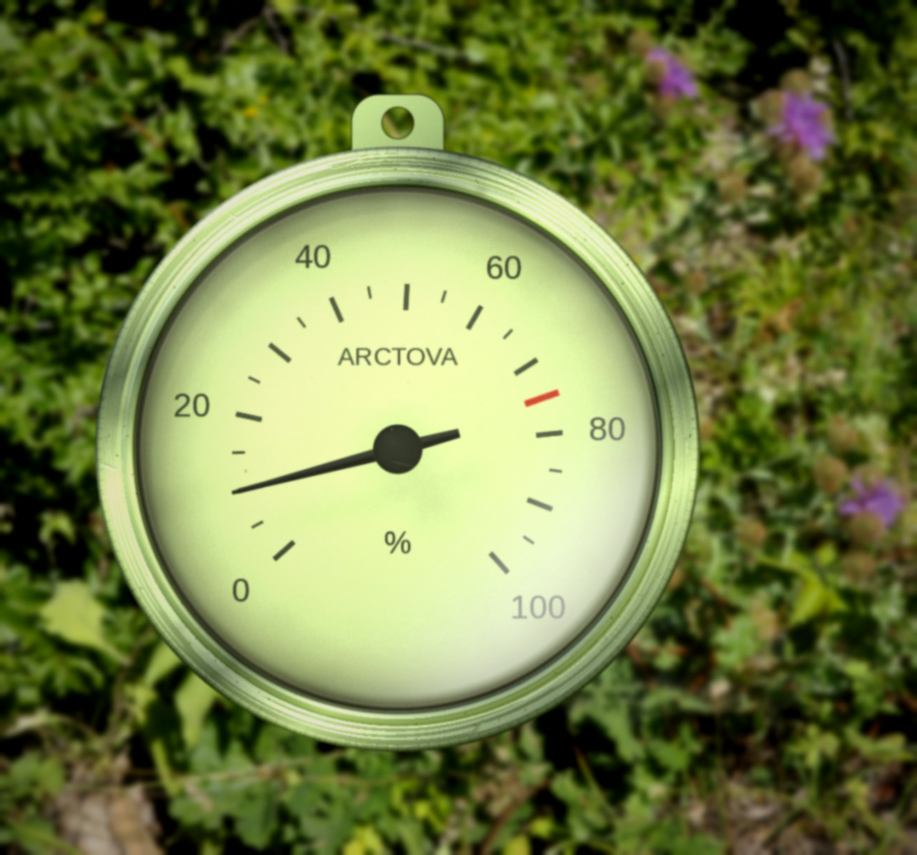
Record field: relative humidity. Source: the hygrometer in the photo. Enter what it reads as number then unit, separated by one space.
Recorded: 10 %
